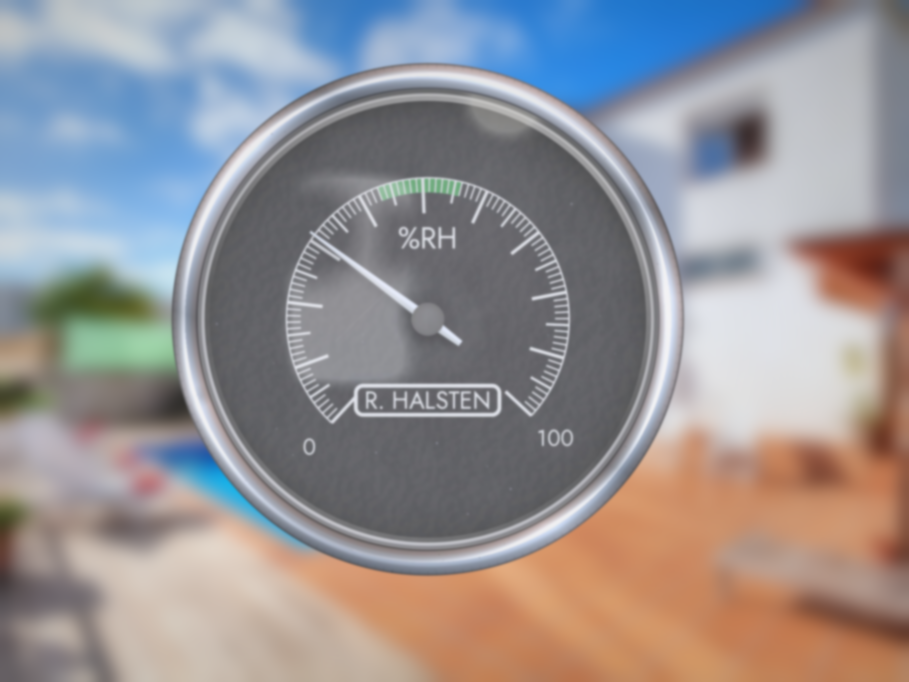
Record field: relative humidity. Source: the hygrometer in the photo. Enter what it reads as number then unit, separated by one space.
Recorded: 31 %
